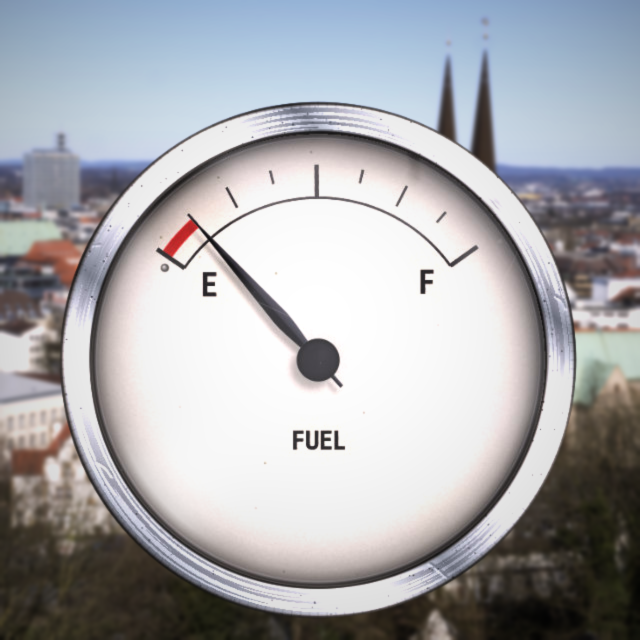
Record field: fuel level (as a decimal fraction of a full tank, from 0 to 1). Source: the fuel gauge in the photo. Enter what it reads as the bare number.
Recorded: 0.125
